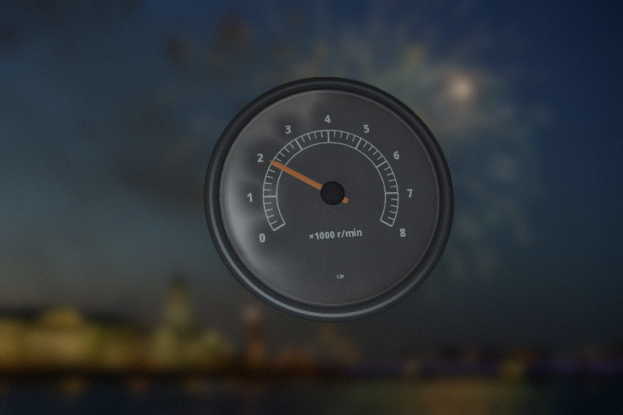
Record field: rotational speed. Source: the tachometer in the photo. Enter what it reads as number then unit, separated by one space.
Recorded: 2000 rpm
